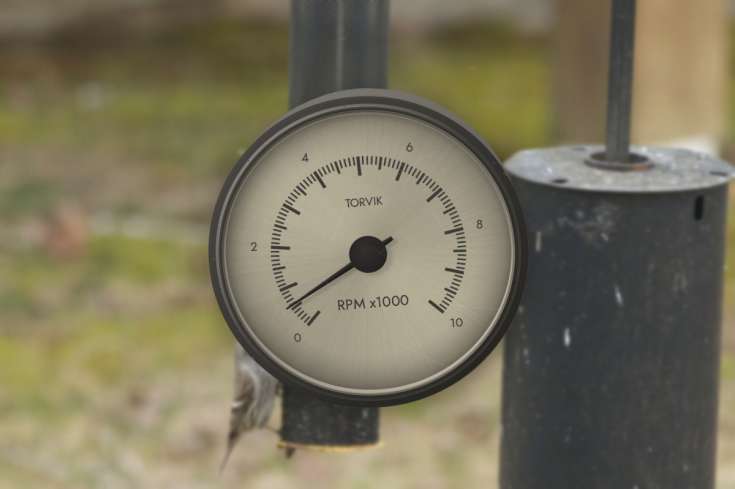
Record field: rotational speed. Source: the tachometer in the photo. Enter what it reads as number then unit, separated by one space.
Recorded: 600 rpm
